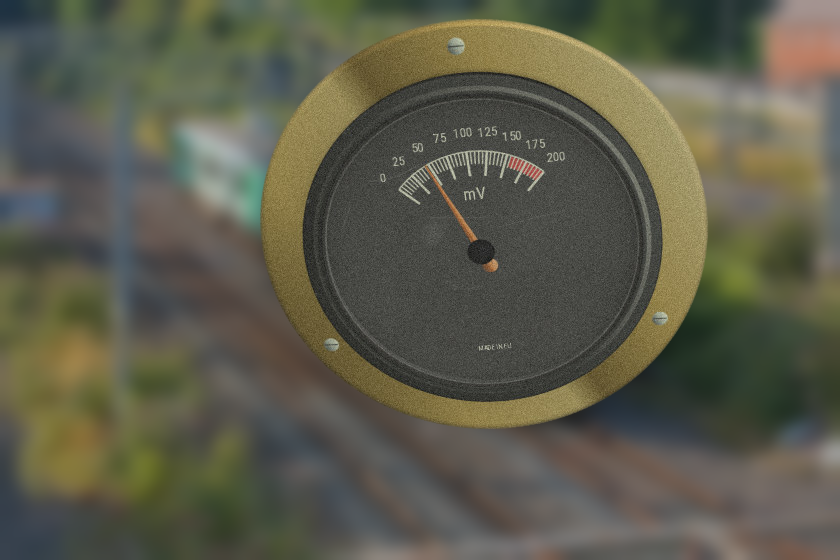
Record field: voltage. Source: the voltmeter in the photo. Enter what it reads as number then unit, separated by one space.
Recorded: 50 mV
